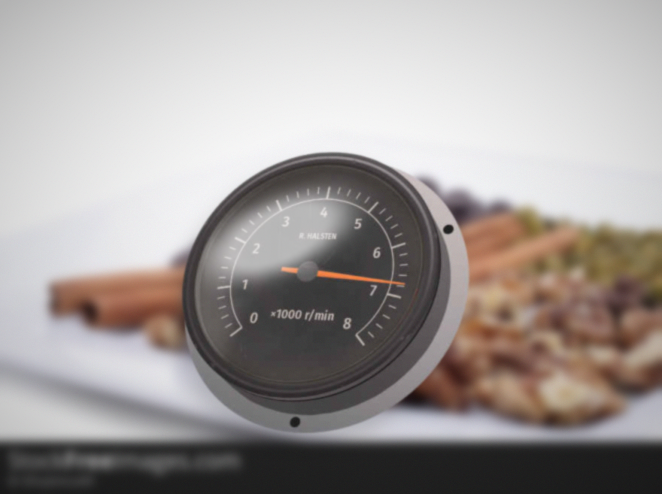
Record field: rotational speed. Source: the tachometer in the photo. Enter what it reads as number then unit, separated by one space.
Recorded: 6800 rpm
